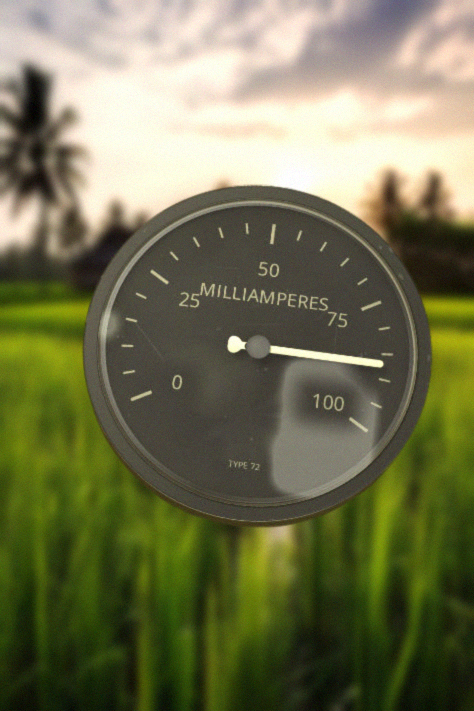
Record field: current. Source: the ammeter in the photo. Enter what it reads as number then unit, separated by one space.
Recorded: 87.5 mA
